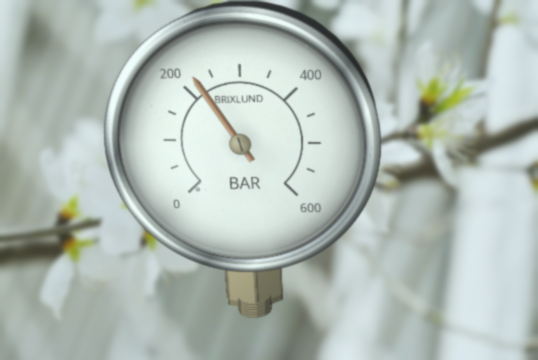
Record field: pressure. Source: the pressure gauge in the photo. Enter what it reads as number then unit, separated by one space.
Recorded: 225 bar
